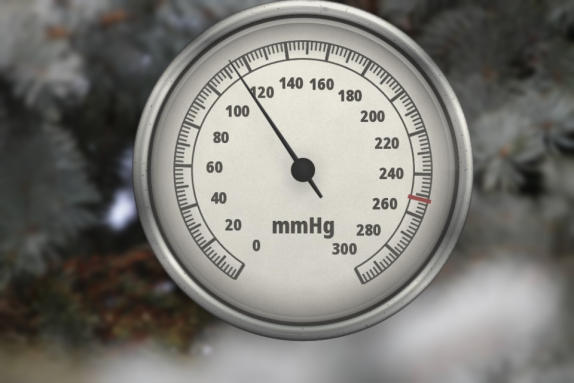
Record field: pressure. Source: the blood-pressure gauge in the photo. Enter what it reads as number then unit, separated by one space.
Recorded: 114 mmHg
